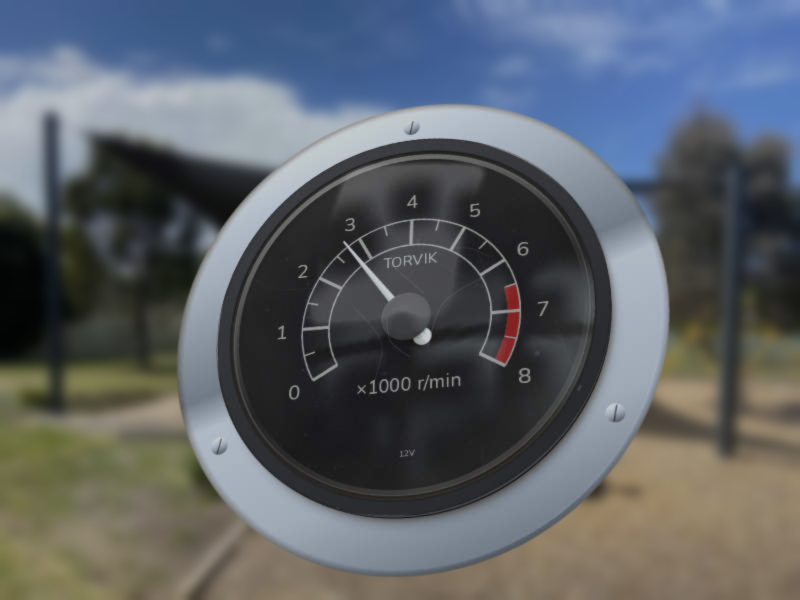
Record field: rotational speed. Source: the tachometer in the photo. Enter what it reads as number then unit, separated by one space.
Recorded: 2750 rpm
